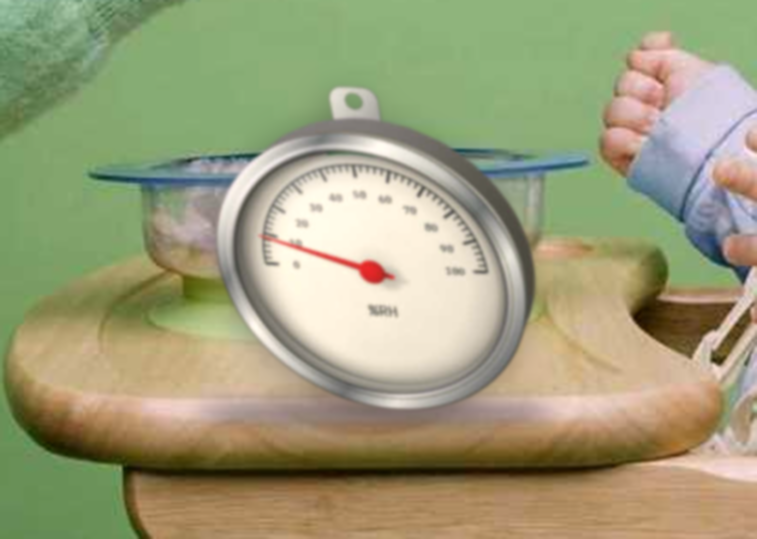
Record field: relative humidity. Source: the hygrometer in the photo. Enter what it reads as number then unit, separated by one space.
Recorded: 10 %
